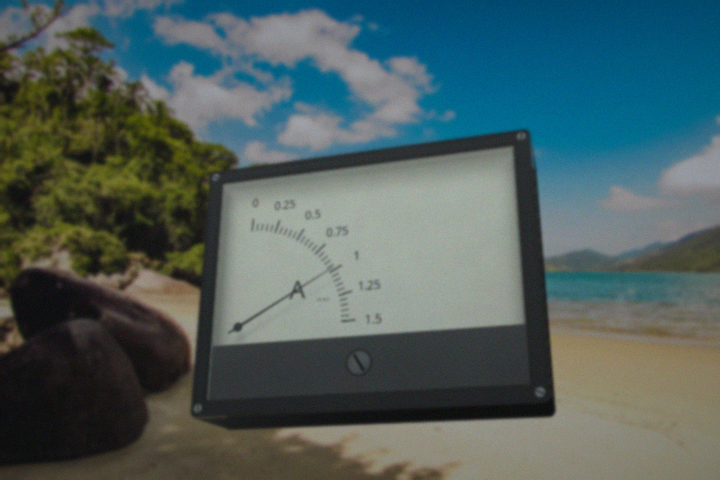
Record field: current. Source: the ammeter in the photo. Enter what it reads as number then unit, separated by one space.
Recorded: 1 A
